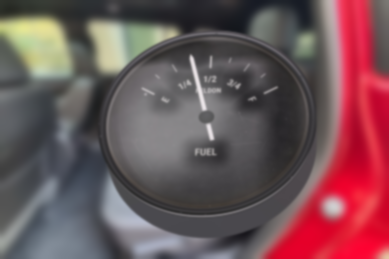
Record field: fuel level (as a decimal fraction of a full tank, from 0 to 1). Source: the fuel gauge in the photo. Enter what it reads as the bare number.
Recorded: 0.375
